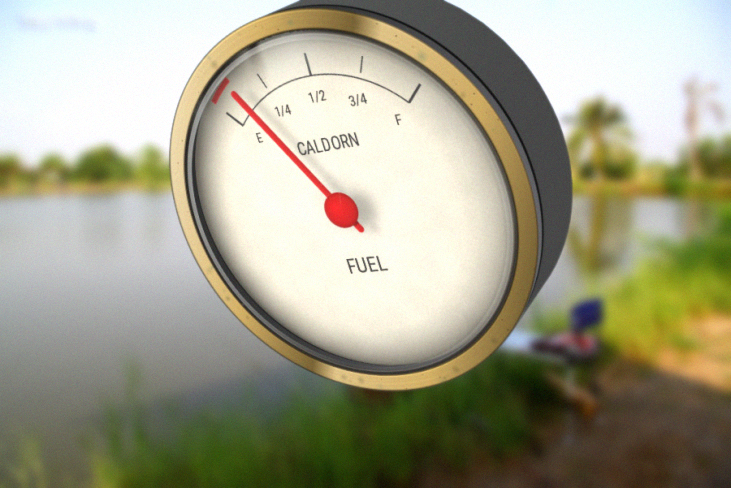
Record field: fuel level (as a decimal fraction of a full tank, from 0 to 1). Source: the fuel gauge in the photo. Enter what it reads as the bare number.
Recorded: 0.125
